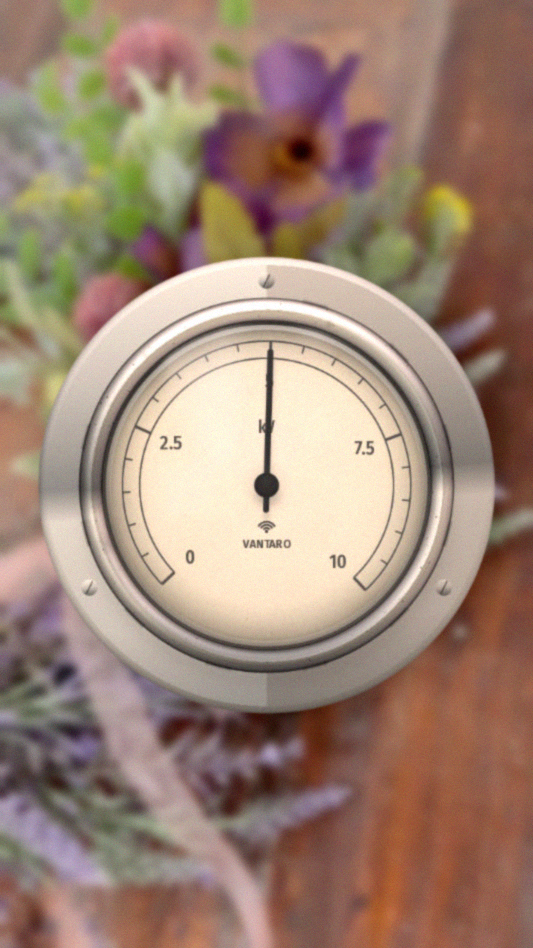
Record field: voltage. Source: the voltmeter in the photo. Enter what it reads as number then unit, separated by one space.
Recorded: 5 kV
